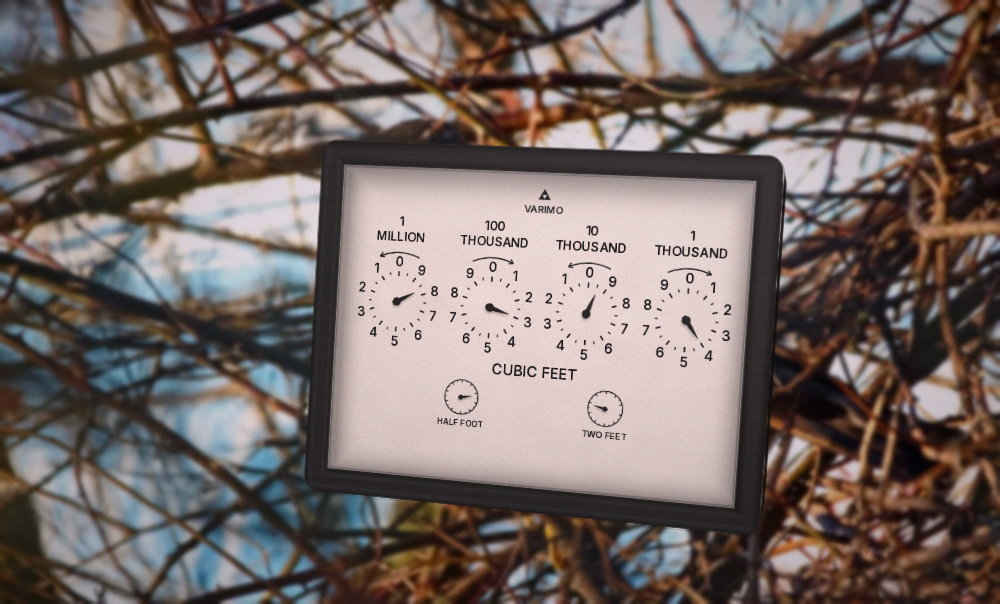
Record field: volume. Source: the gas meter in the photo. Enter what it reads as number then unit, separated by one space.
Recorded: 829400 ft³
